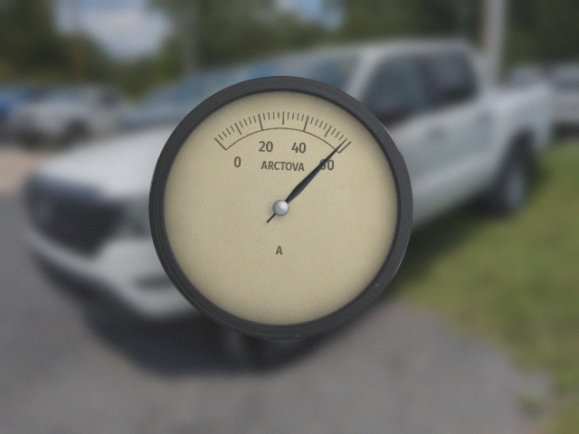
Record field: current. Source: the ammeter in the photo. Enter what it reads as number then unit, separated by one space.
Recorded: 58 A
